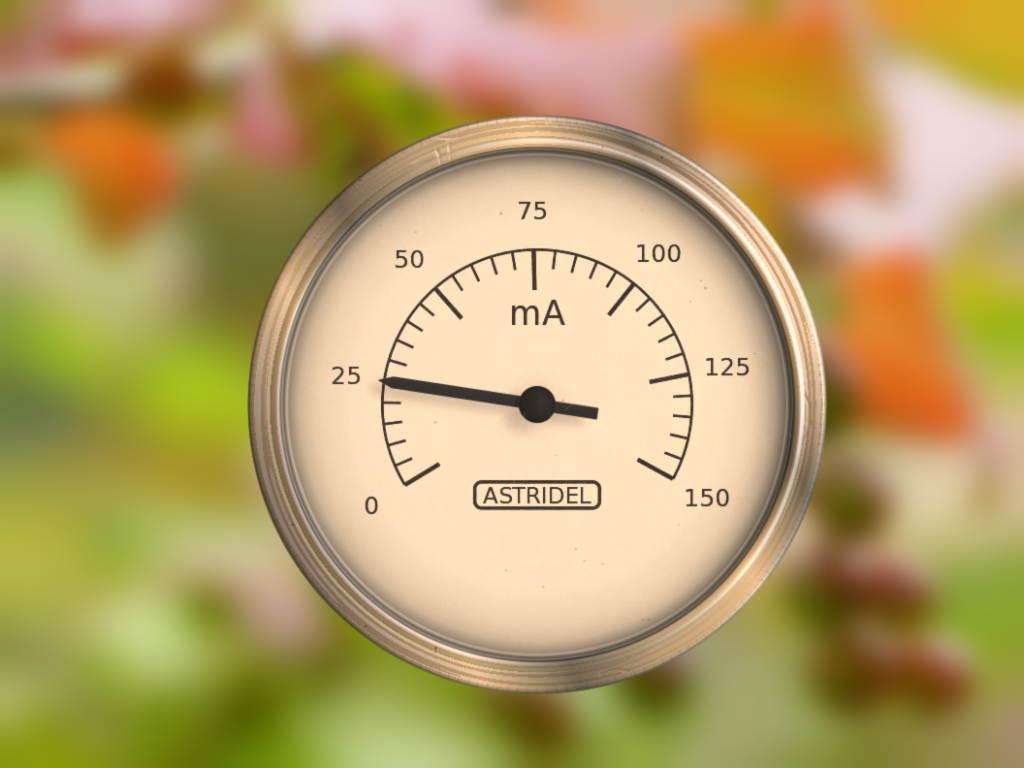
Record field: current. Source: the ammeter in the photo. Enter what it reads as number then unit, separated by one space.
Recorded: 25 mA
